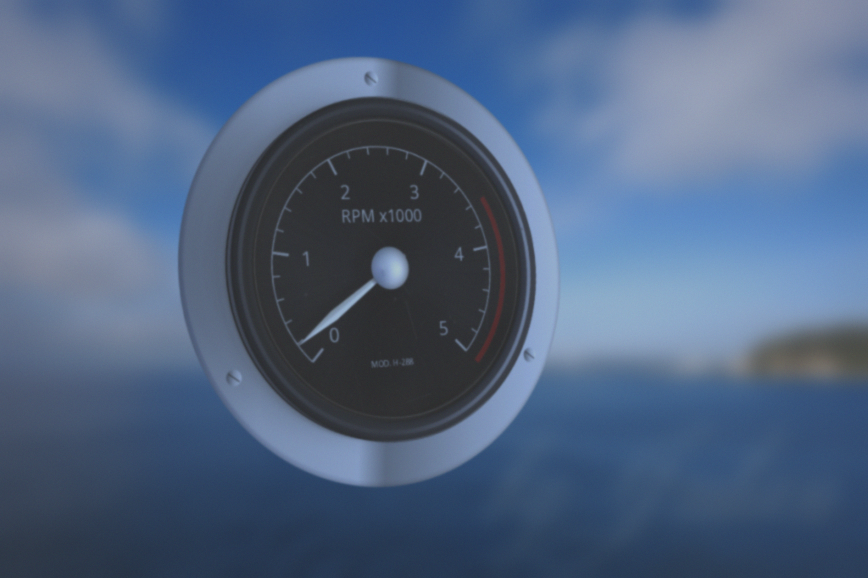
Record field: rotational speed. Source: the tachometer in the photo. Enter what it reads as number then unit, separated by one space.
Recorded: 200 rpm
